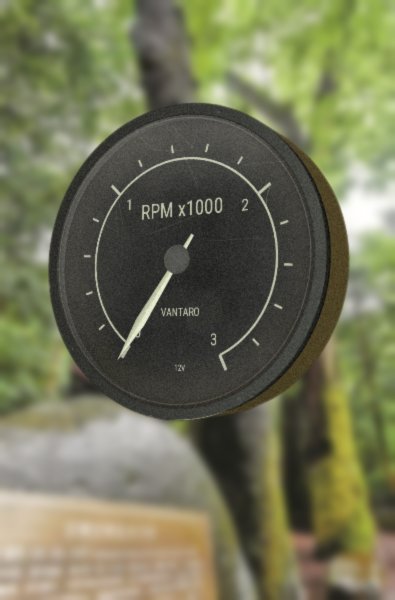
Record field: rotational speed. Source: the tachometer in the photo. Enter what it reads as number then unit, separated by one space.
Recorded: 0 rpm
